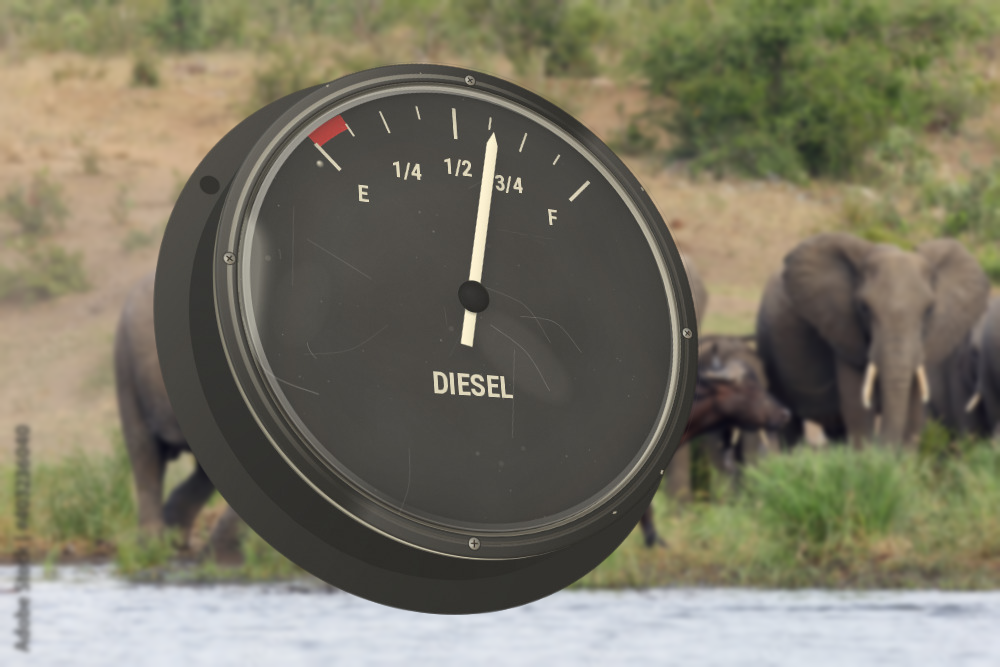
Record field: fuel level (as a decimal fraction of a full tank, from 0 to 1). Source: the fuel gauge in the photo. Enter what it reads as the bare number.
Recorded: 0.625
